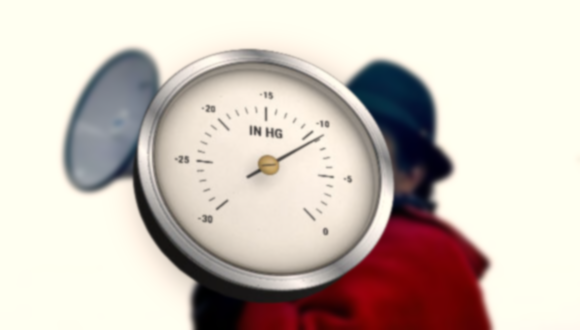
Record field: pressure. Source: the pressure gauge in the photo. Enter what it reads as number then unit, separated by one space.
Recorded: -9 inHg
